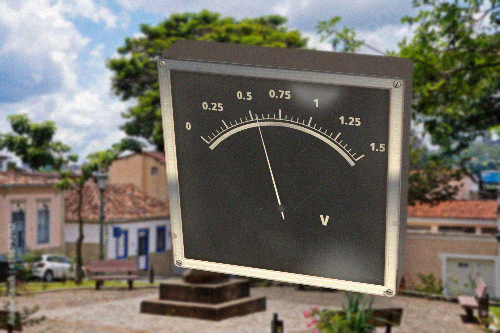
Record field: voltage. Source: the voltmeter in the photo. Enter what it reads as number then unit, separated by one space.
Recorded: 0.55 V
